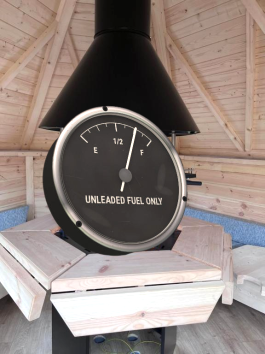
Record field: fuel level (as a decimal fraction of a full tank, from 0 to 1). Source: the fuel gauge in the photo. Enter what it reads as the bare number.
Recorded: 0.75
